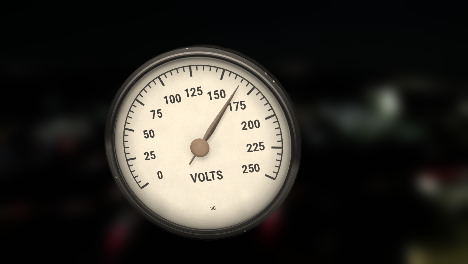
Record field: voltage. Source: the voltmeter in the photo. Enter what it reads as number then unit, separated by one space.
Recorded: 165 V
